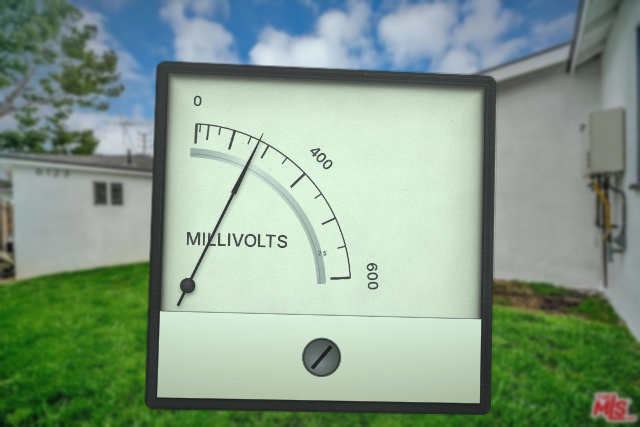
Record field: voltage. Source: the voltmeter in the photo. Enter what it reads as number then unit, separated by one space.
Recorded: 275 mV
